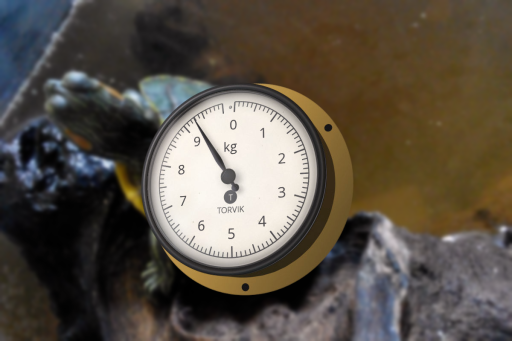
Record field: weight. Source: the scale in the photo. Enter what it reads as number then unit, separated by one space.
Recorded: 9.3 kg
